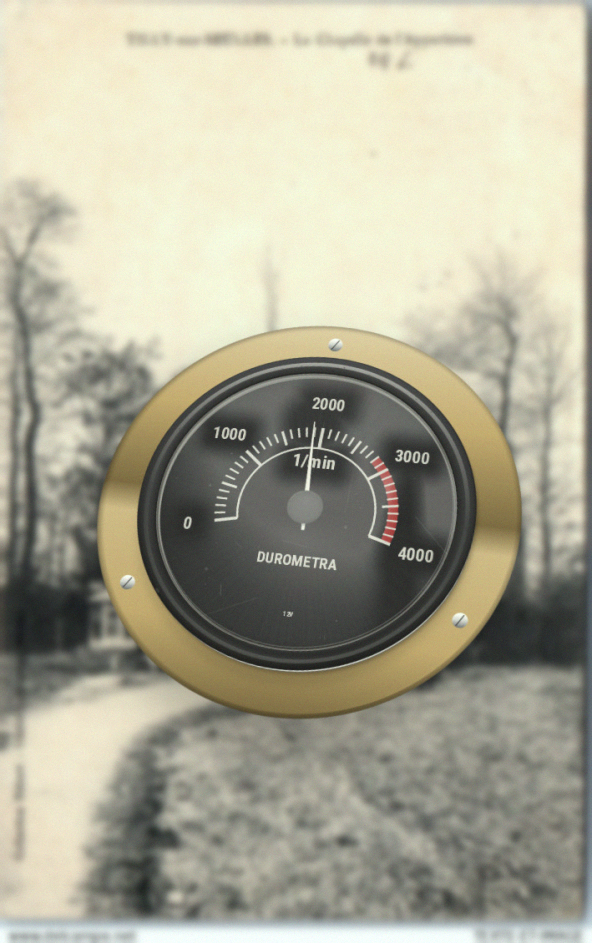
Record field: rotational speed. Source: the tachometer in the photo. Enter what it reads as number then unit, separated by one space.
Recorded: 1900 rpm
